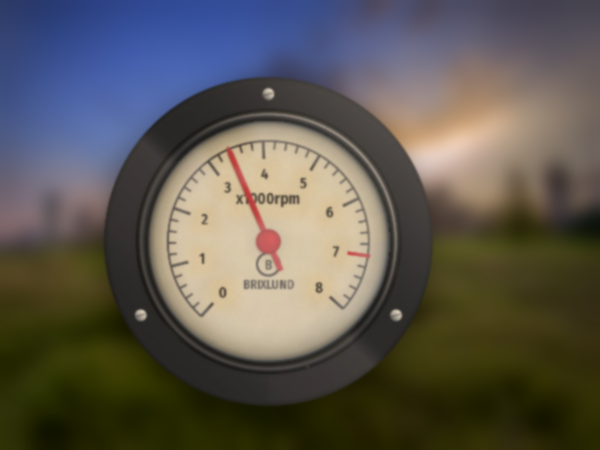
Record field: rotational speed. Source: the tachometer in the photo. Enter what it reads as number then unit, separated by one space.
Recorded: 3400 rpm
